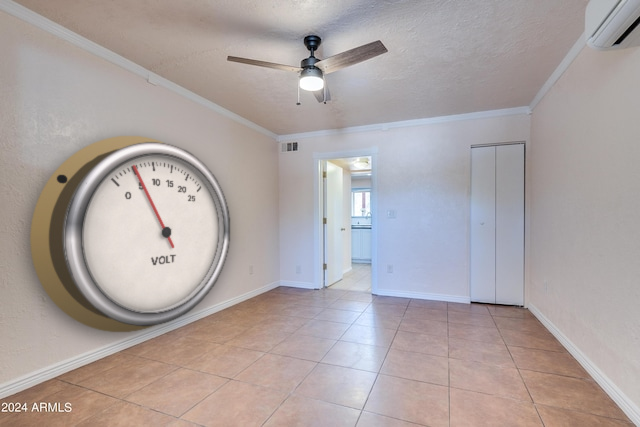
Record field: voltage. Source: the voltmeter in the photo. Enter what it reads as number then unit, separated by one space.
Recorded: 5 V
